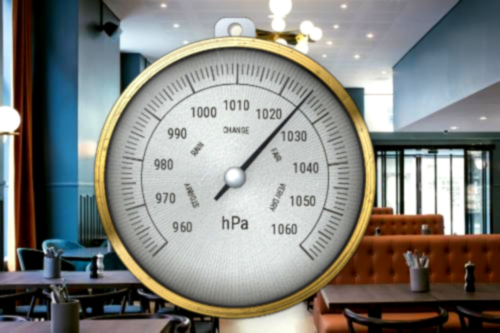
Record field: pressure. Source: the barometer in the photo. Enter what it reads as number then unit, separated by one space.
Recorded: 1025 hPa
